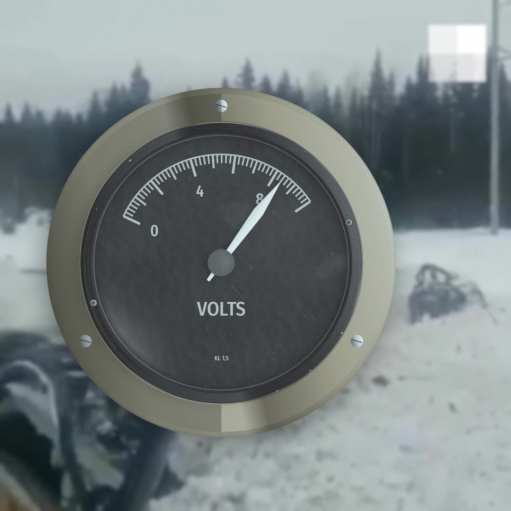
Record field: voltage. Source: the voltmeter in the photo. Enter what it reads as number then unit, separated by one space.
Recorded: 8.4 V
